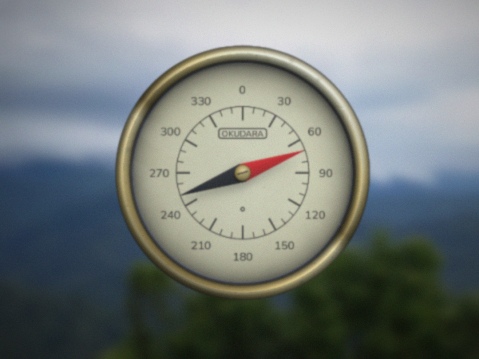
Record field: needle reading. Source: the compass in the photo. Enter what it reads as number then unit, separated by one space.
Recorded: 70 °
